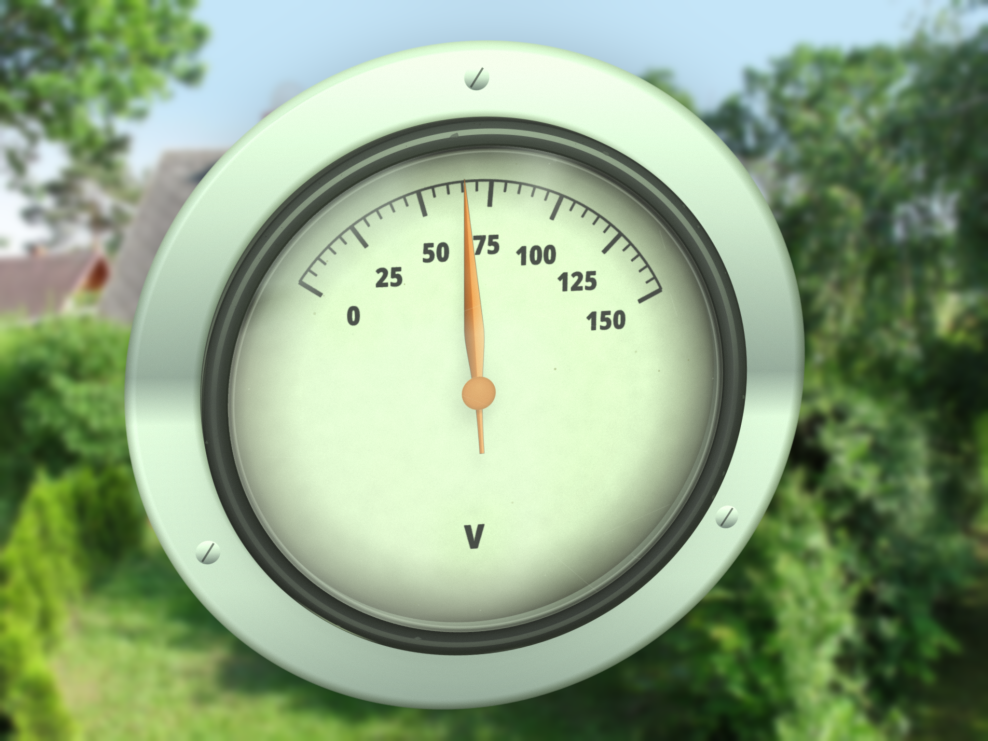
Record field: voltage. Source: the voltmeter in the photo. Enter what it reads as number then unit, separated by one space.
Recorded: 65 V
